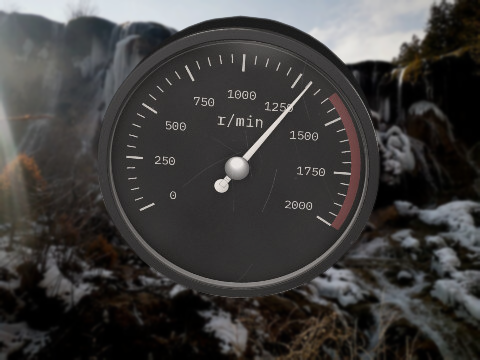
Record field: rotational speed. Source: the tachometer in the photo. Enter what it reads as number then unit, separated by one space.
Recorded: 1300 rpm
